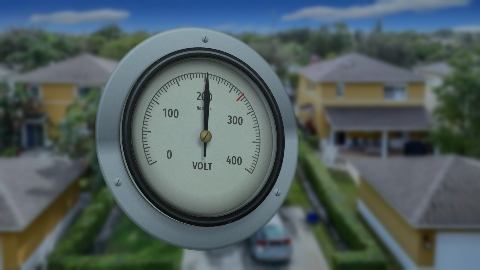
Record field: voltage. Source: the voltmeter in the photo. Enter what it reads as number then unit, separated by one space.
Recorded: 200 V
